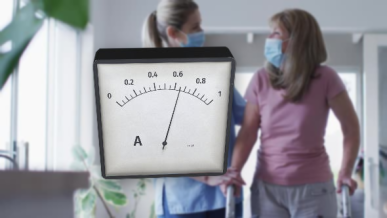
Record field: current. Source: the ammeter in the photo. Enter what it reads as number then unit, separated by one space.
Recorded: 0.65 A
